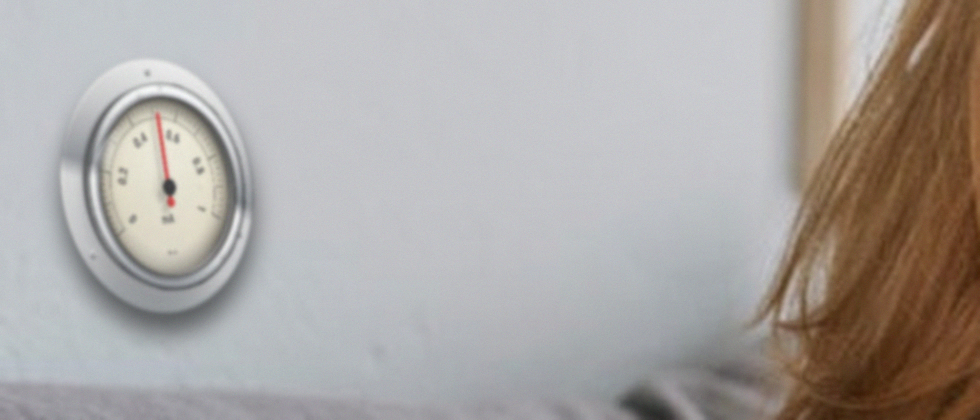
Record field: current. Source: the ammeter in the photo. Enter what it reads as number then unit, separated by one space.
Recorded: 0.5 mA
